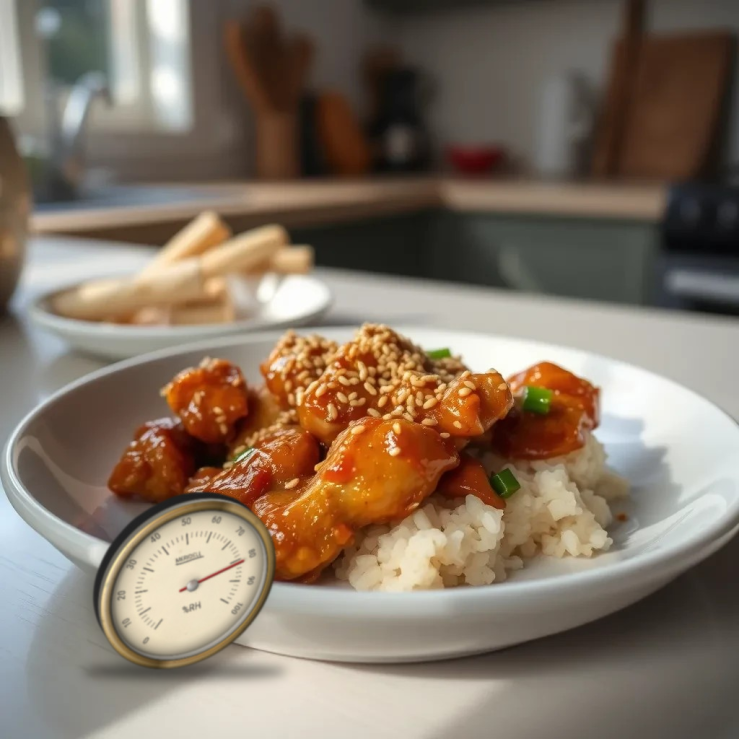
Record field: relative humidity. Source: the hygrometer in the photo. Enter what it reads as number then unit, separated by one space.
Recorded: 80 %
